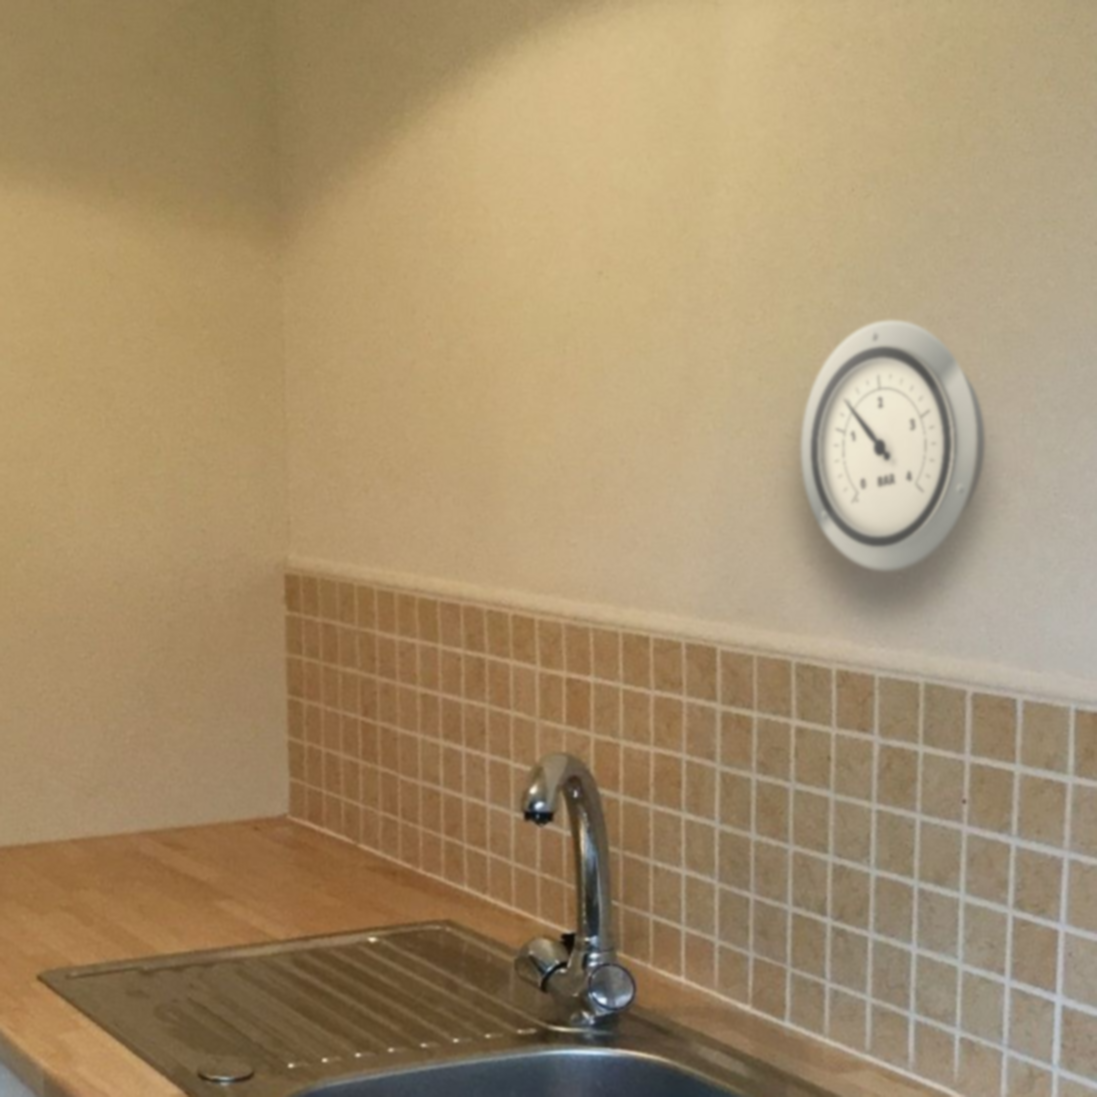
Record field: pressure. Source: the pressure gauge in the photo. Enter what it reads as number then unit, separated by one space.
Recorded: 1.4 bar
